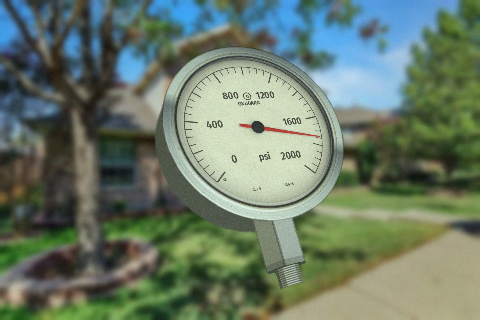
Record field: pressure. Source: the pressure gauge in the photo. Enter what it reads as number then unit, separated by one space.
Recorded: 1750 psi
